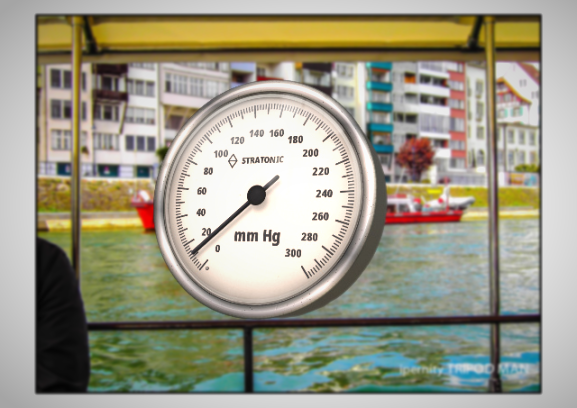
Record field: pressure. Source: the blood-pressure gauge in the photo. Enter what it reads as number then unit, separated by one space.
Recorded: 10 mmHg
